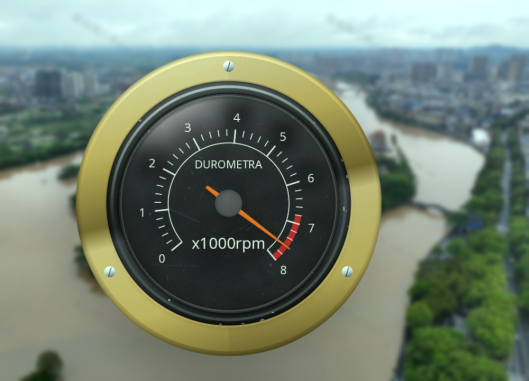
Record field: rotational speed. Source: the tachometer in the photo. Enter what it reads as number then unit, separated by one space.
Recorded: 7600 rpm
